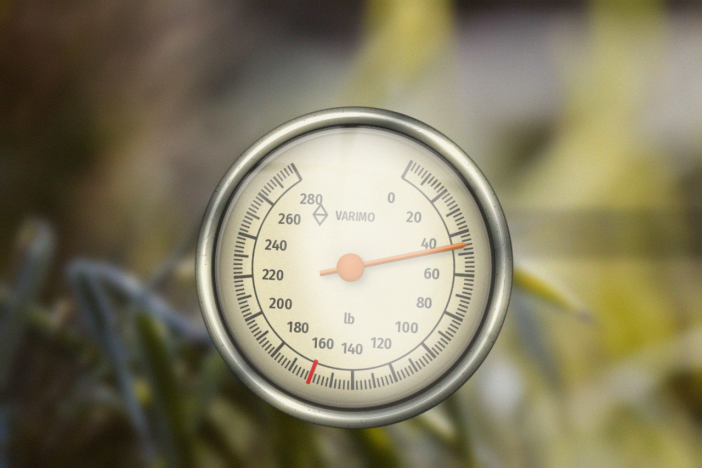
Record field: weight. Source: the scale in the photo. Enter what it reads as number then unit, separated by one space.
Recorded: 46 lb
